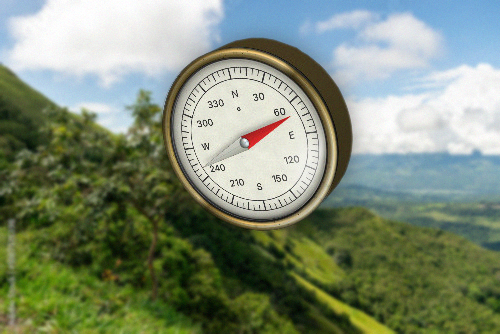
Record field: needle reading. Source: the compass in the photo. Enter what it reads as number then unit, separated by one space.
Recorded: 70 °
